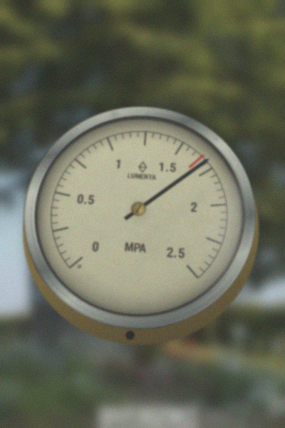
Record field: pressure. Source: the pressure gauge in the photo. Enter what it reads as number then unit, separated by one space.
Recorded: 1.7 MPa
